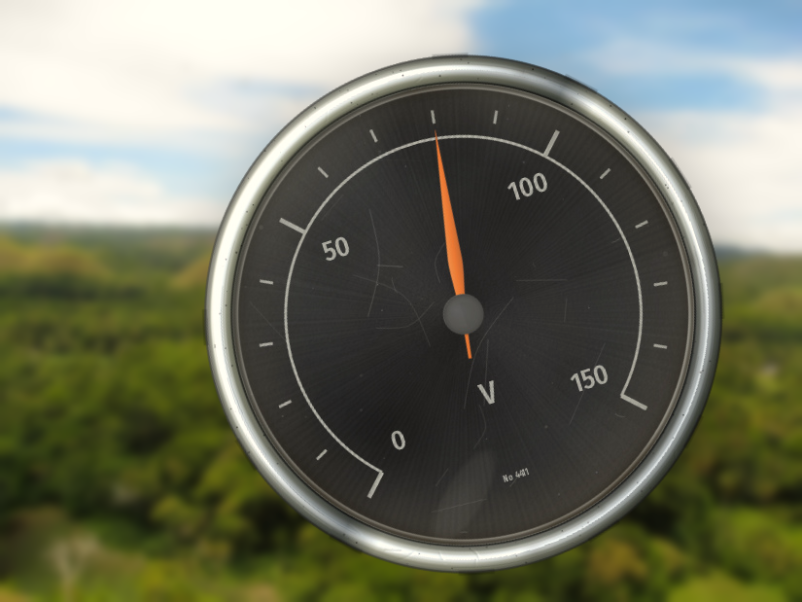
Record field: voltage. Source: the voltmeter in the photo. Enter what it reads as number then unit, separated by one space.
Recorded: 80 V
